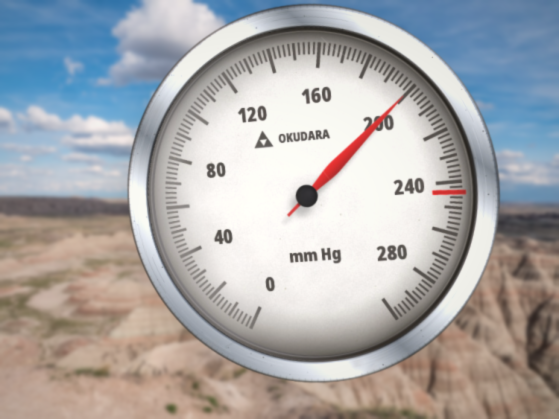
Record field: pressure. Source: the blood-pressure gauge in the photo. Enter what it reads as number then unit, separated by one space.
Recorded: 200 mmHg
